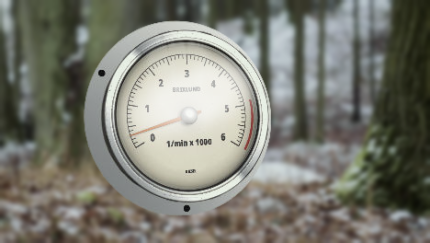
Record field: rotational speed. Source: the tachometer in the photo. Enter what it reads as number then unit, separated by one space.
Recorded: 300 rpm
